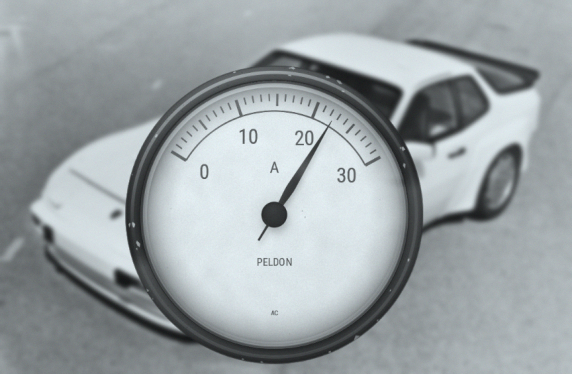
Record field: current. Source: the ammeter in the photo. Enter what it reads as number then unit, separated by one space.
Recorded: 22.5 A
